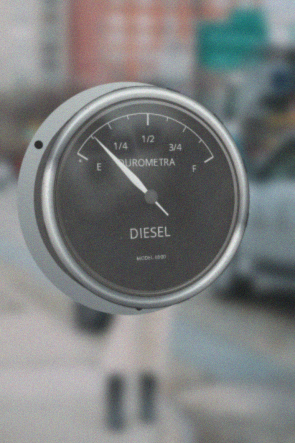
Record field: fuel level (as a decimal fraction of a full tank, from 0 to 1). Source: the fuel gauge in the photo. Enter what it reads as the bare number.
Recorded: 0.125
